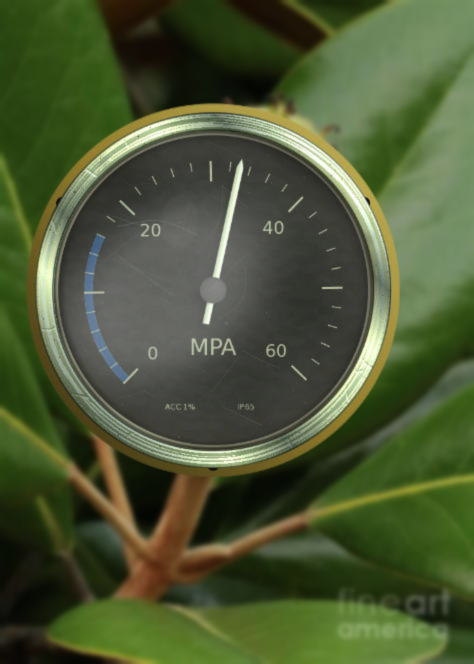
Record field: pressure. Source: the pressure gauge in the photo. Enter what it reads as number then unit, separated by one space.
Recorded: 33 MPa
